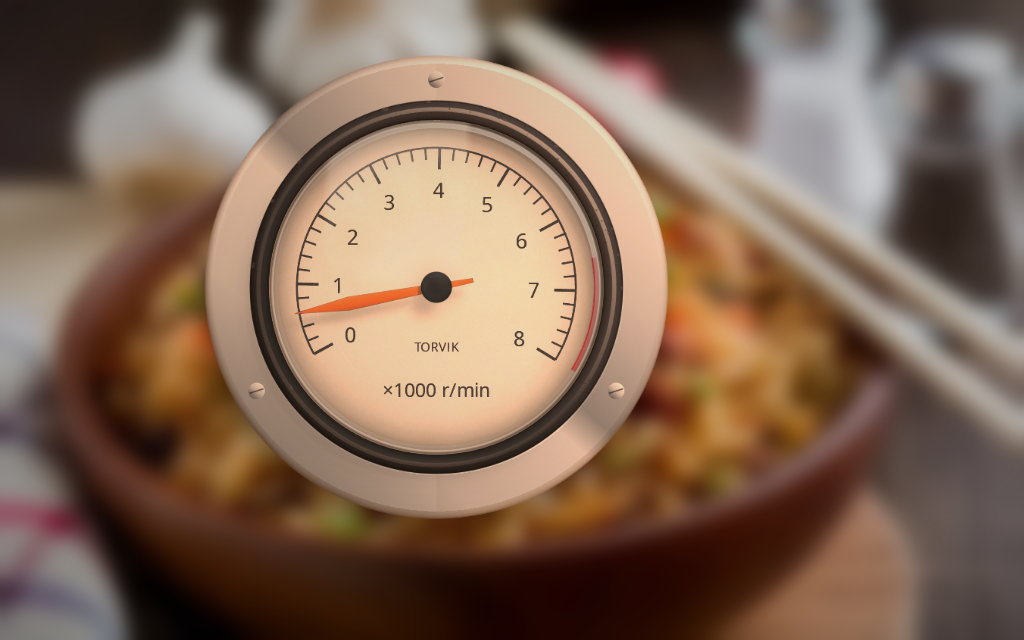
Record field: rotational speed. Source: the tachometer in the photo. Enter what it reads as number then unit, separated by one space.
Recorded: 600 rpm
